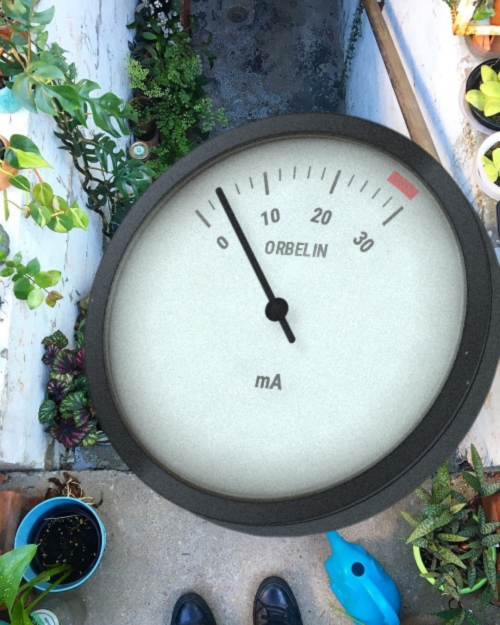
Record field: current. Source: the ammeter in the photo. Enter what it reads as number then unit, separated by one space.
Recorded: 4 mA
